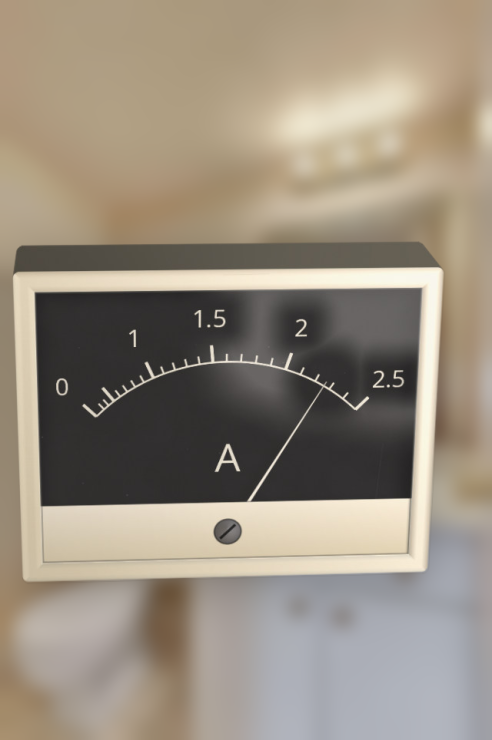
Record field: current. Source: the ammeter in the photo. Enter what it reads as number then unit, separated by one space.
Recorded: 2.25 A
